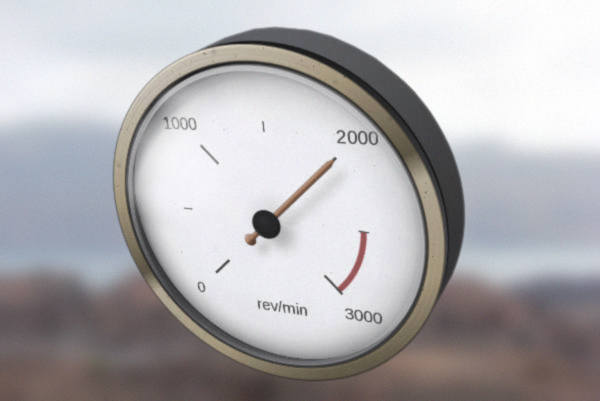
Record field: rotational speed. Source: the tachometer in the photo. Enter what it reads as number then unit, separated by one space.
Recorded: 2000 rpm
